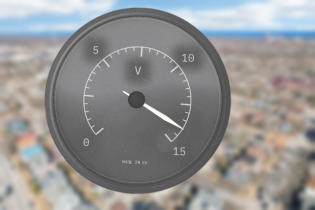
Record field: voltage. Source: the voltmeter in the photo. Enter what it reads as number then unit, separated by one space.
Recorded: 14 V
